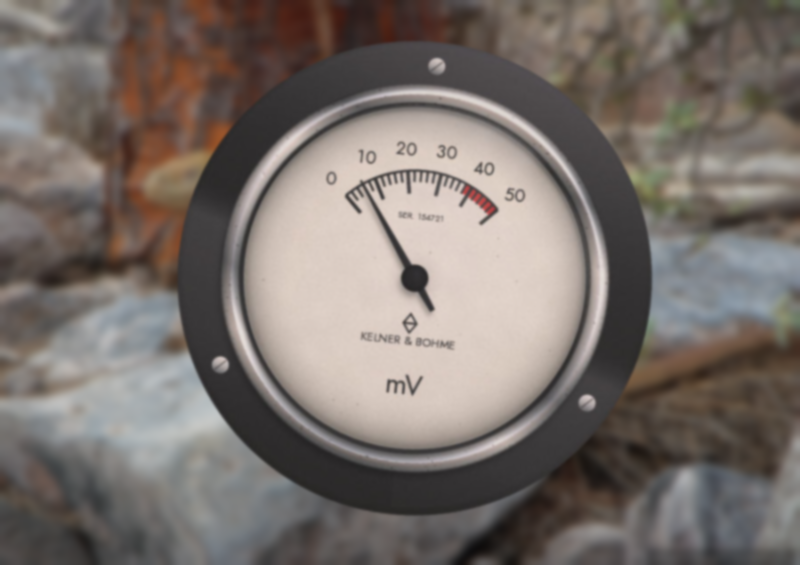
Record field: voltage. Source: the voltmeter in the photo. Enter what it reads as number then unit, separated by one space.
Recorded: 6 mV
